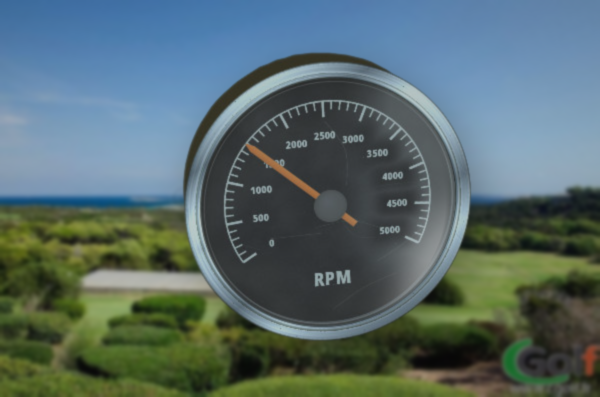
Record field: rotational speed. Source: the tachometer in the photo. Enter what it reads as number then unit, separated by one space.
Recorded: 1500 rpm
